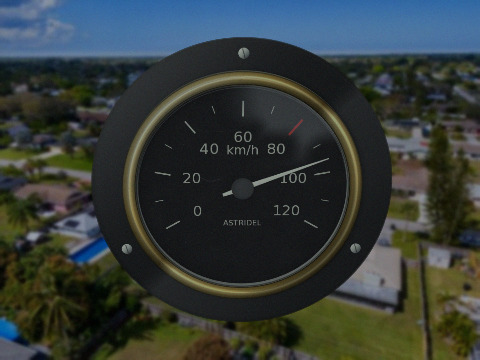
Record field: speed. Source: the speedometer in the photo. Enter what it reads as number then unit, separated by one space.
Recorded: 95 km/h
